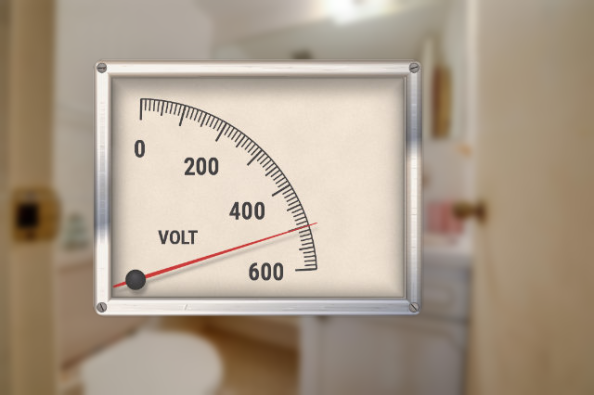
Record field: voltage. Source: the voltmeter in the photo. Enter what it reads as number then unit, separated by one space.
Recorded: 500 V
